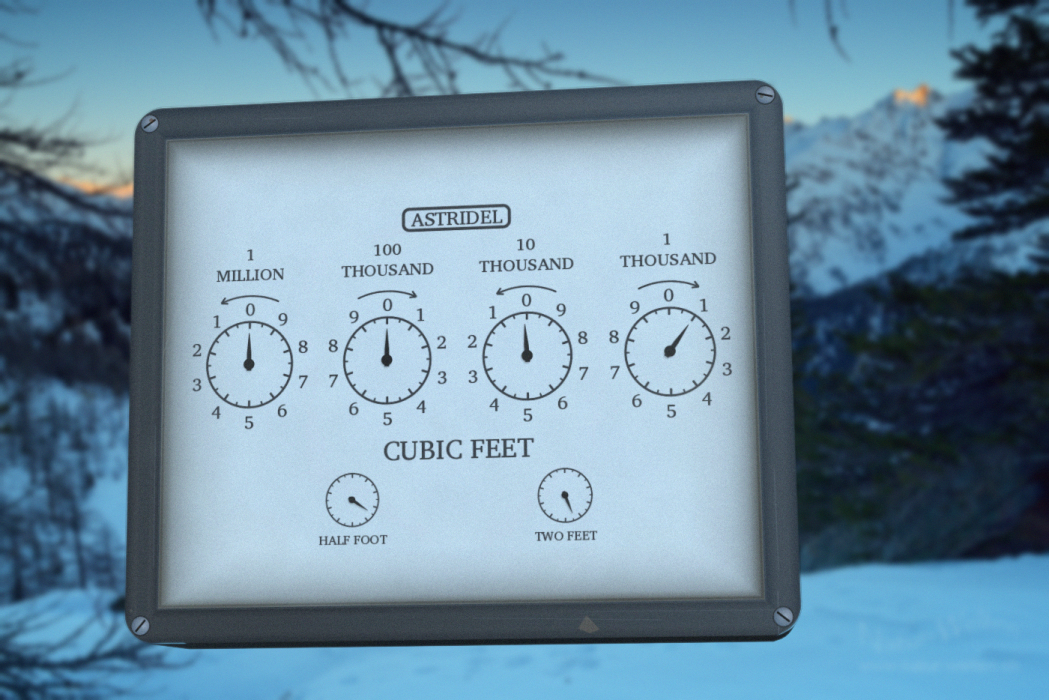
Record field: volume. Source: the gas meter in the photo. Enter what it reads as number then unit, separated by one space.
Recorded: 100 ft³
